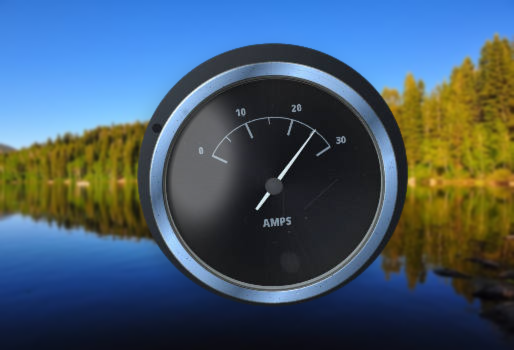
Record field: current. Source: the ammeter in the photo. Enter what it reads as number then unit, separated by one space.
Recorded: 25 A
